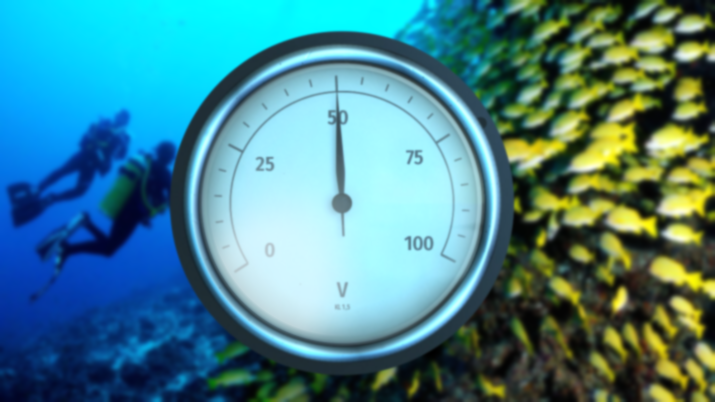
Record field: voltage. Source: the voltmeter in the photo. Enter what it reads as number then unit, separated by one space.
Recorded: 50 V
